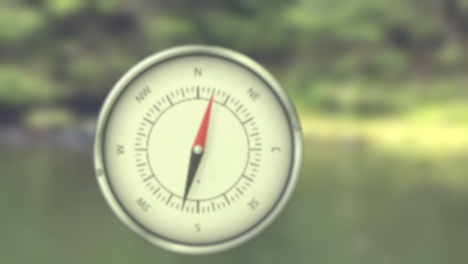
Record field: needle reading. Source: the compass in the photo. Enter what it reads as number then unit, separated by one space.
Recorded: 15 °
